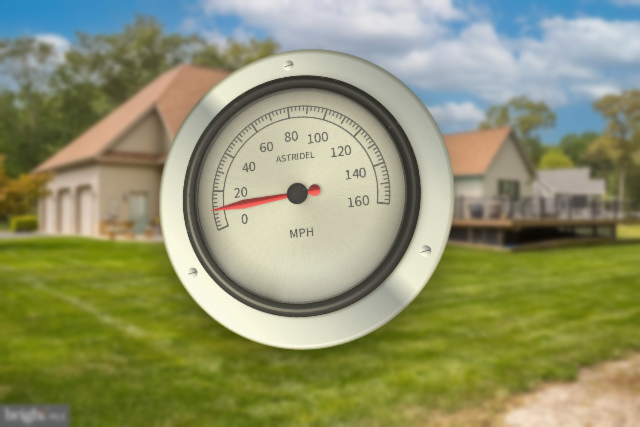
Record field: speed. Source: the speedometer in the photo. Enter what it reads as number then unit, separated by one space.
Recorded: 10 mph
